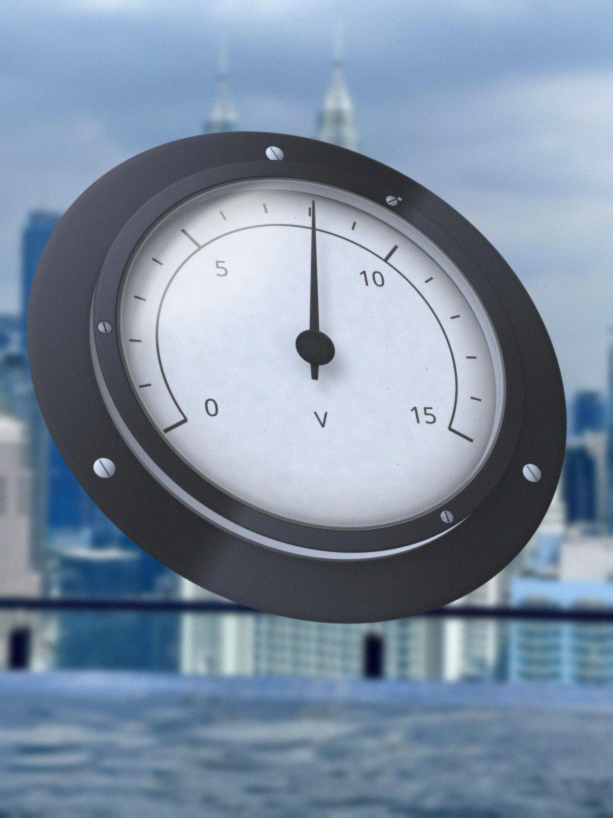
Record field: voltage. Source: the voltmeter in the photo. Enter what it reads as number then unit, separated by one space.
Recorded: 8 V
